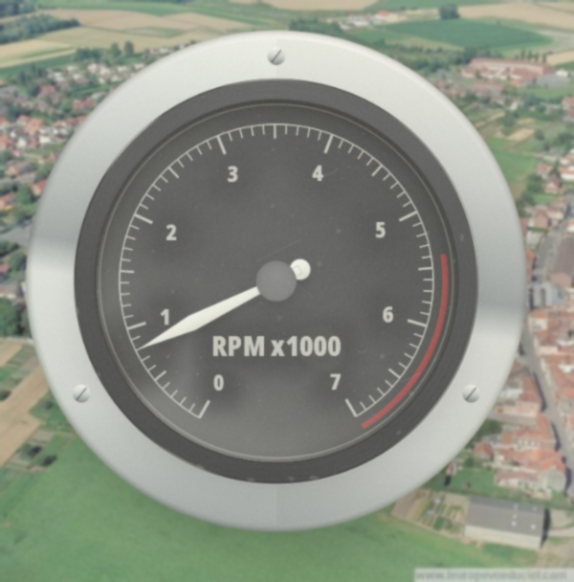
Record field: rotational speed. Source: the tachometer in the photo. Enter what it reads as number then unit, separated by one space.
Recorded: 800 rpm
